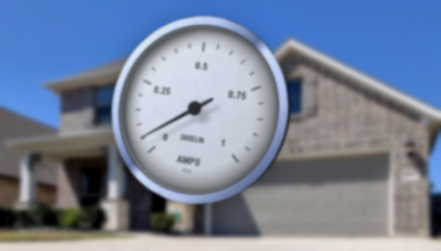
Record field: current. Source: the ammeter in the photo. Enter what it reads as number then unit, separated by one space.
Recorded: 0.05 A
